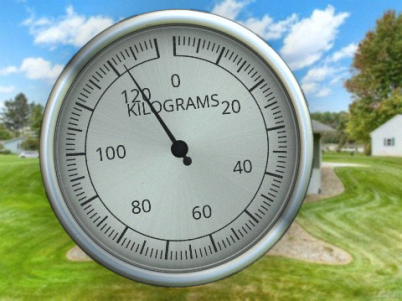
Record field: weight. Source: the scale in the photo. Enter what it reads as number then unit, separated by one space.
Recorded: 122 kg
